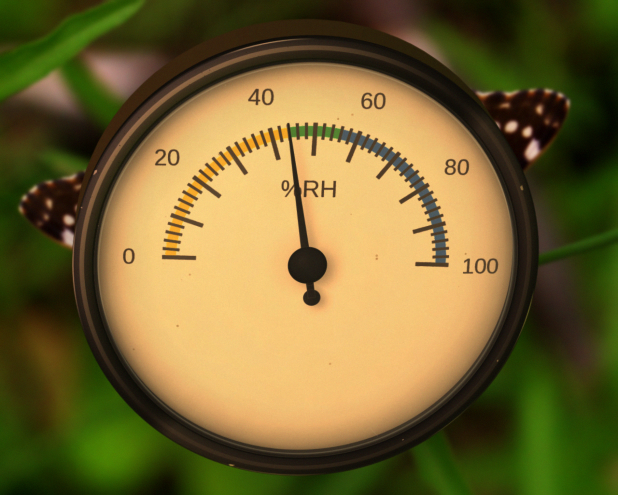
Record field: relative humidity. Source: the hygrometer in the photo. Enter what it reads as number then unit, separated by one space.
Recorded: 44 %
